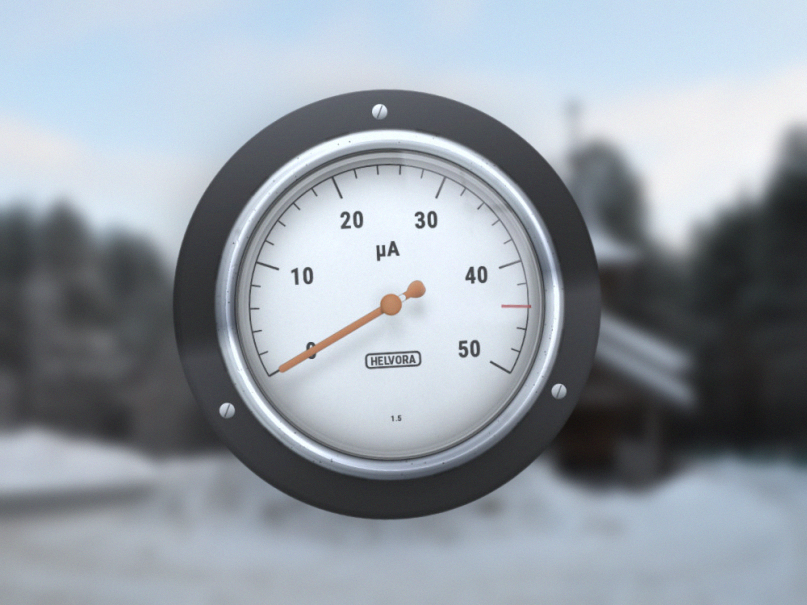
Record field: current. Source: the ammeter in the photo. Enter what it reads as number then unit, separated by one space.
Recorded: 0 µA
